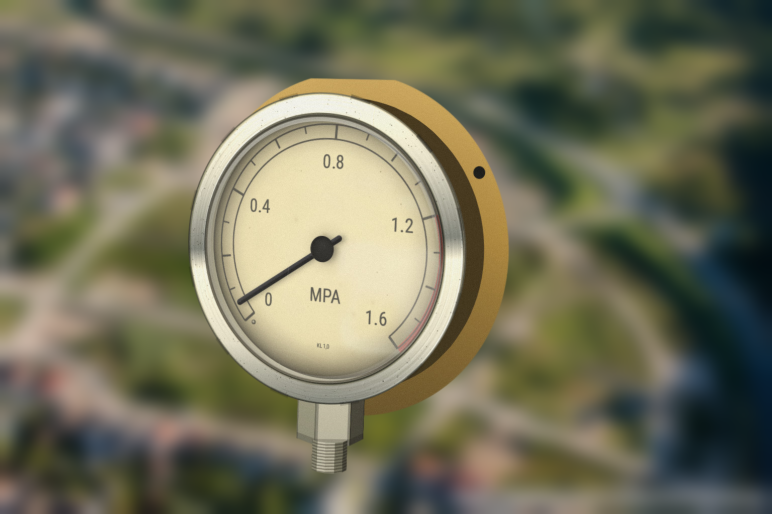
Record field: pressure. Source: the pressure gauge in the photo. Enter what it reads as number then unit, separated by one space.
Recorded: 0.05 MPa
